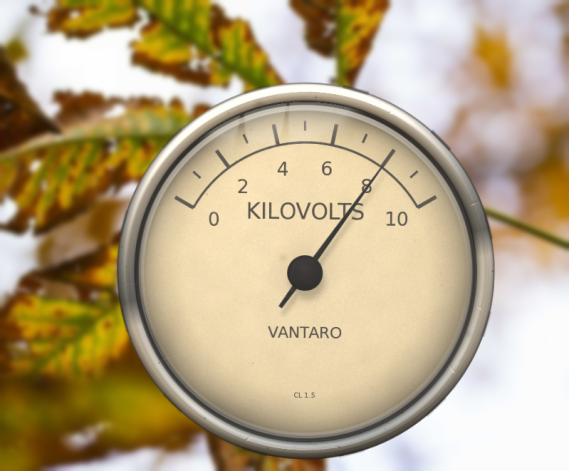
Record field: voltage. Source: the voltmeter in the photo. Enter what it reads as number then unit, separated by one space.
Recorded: 8 kV
